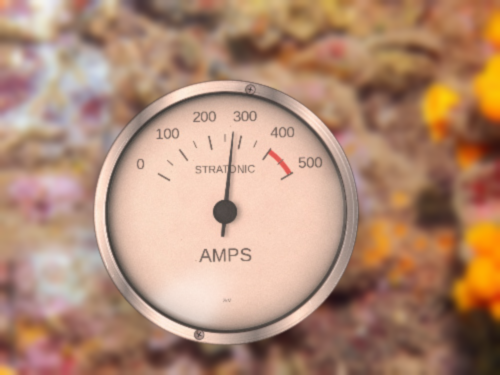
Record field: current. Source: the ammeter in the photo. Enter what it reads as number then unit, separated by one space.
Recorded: 275 A
